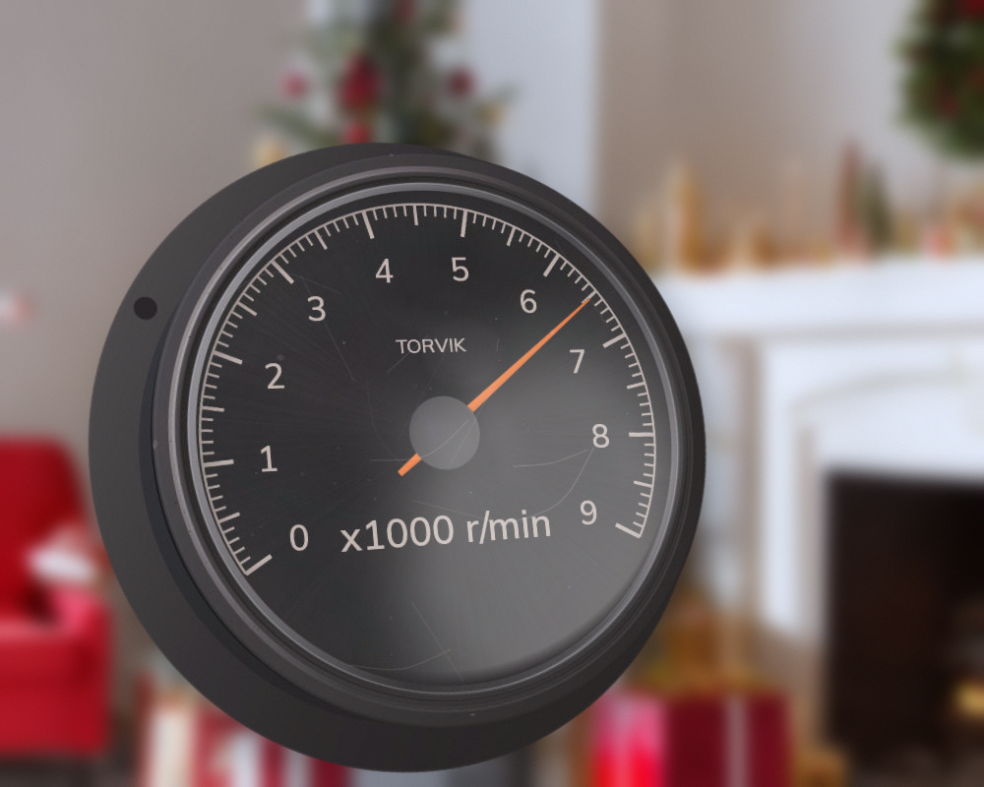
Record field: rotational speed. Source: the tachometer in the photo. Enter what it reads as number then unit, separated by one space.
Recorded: 6500 rpm
